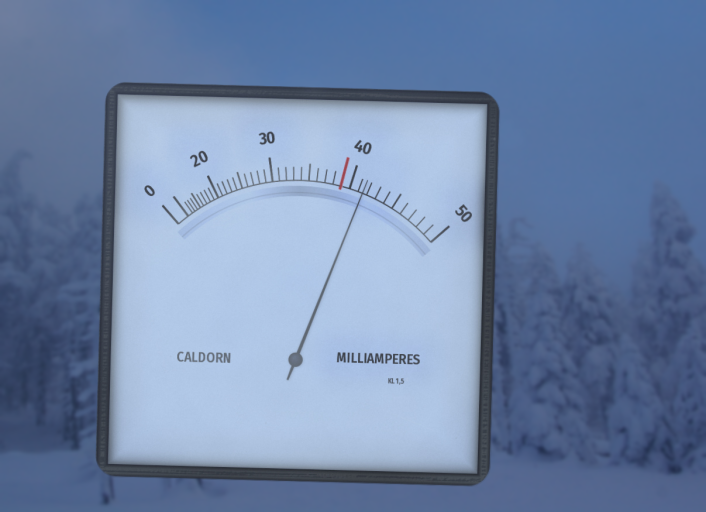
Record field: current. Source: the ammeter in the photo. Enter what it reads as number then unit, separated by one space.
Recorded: 41.5 mA
